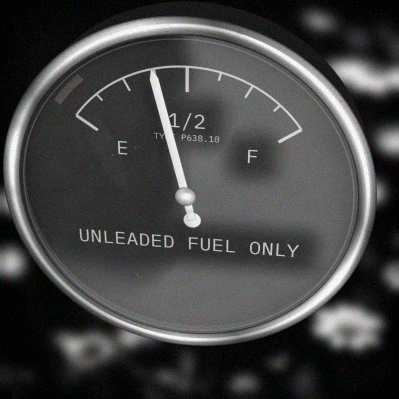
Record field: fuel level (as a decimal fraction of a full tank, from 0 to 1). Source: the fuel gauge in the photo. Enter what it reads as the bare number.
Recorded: 0.375
